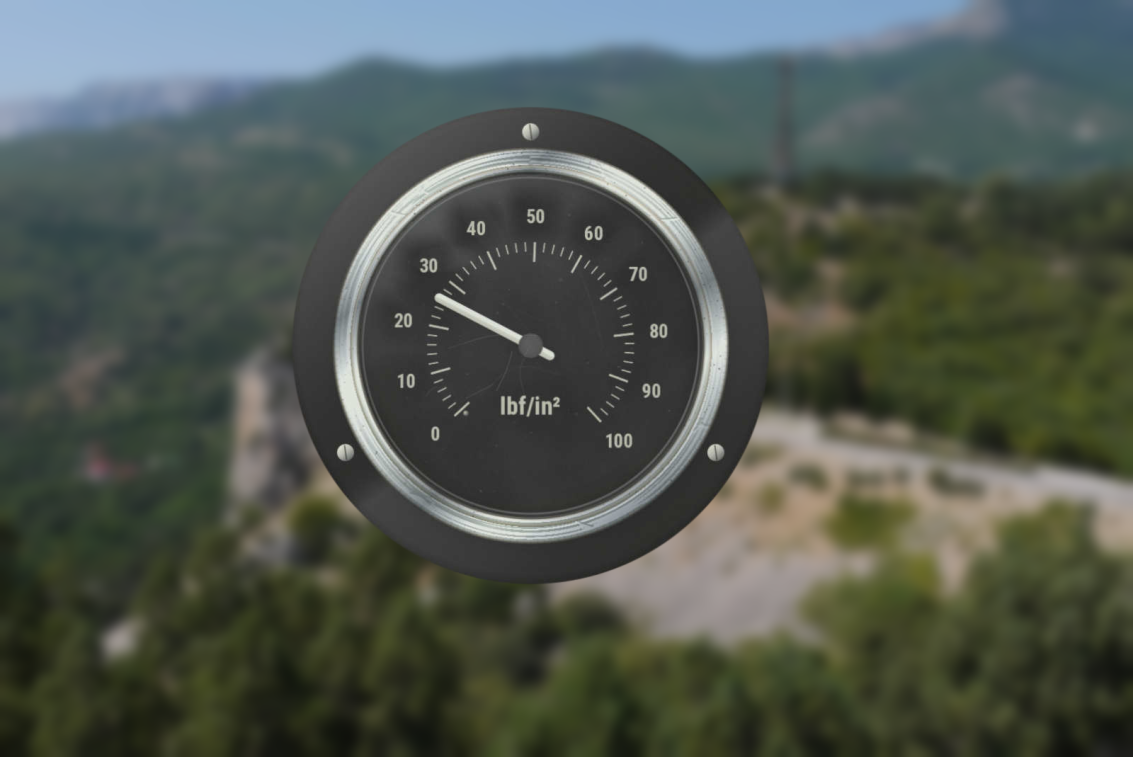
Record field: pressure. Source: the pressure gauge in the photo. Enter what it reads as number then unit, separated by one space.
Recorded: 26 psi
